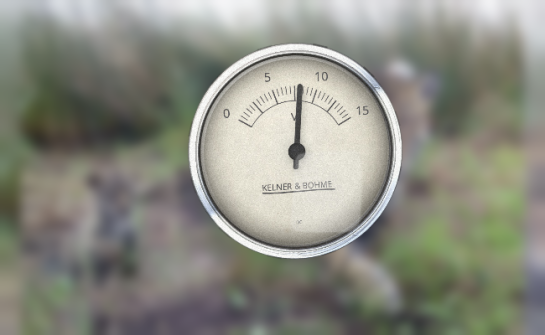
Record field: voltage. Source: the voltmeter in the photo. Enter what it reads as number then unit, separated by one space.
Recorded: 8 V
